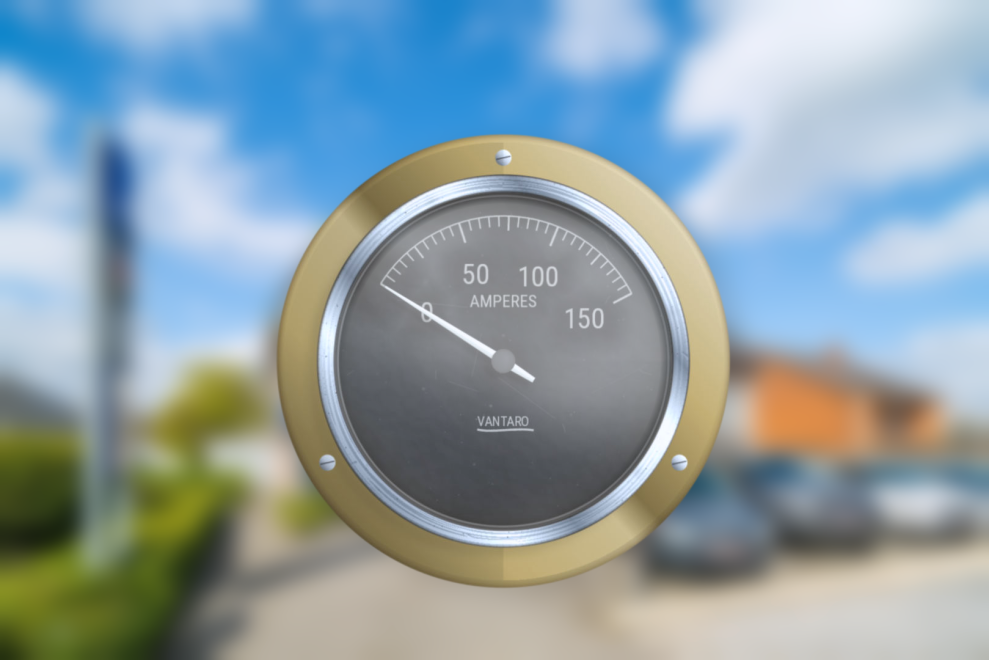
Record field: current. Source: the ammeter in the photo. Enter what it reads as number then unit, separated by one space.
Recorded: 0 A
